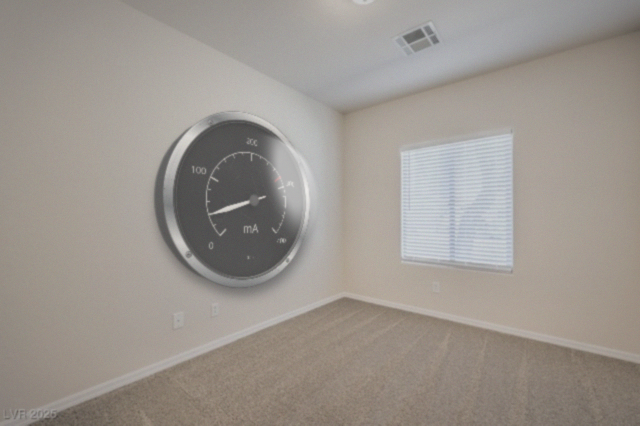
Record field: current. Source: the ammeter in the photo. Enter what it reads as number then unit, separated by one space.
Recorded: 40 mA
